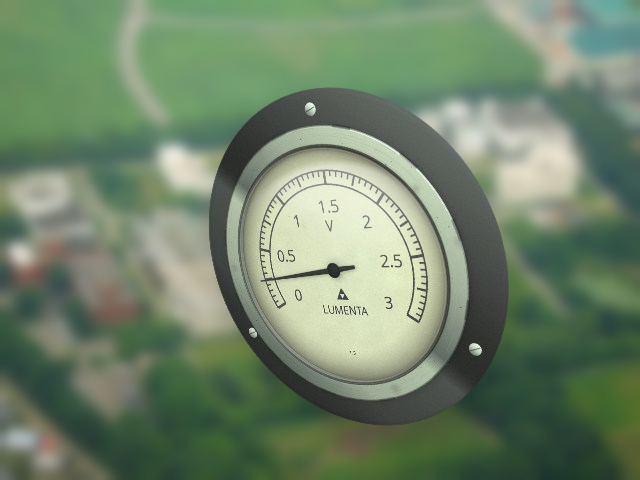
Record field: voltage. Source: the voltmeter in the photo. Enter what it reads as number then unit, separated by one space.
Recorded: 0.25 V
